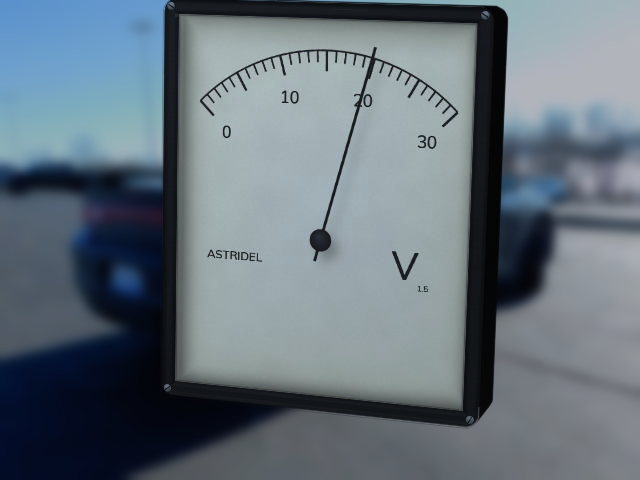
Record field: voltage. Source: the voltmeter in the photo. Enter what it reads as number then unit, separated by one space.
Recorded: 20 V
